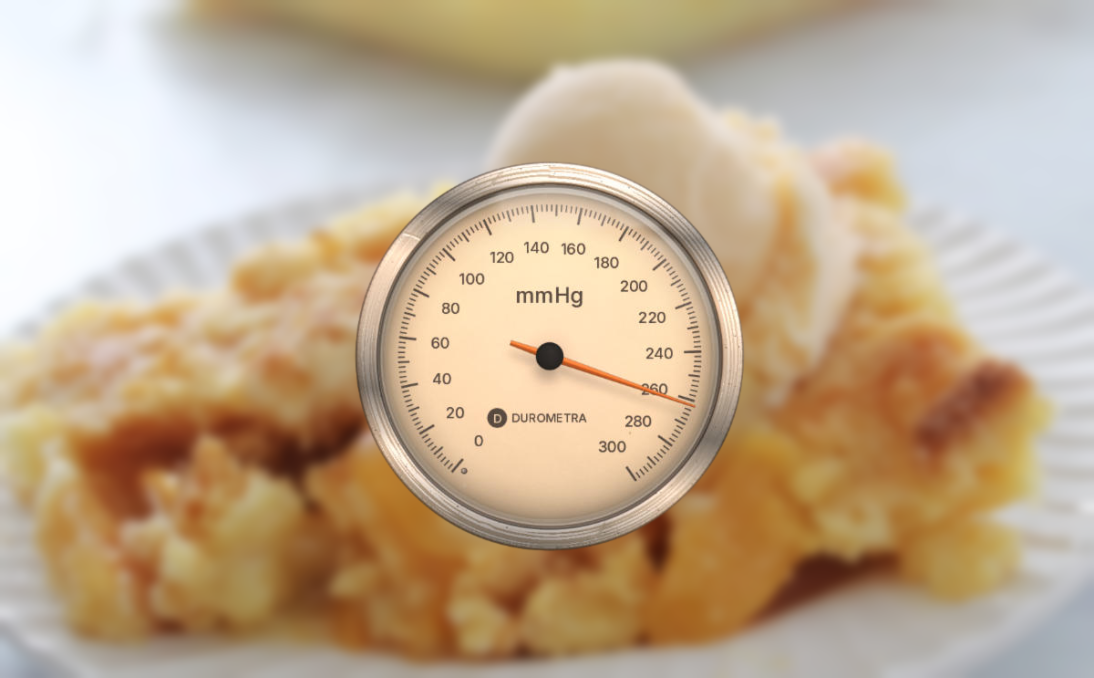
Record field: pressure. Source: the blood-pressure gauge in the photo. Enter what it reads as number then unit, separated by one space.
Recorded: 262 mmHg
